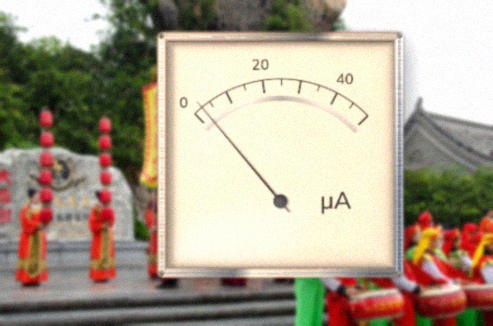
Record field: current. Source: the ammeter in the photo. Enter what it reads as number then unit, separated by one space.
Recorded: 2.5 µA
